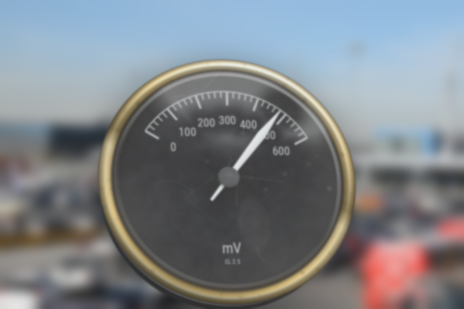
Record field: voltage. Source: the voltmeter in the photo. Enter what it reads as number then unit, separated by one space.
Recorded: 480 mV
